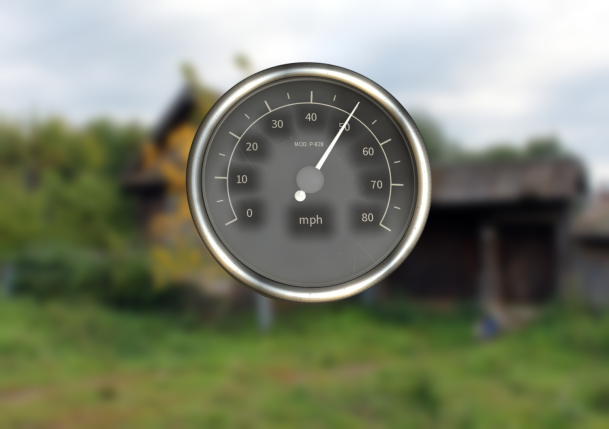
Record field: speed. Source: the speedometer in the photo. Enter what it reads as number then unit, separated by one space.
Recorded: 50 mph
